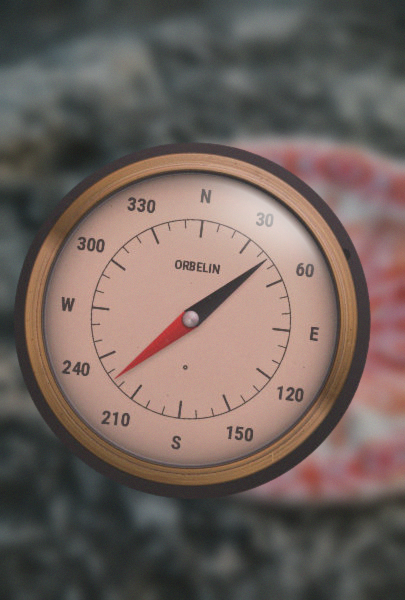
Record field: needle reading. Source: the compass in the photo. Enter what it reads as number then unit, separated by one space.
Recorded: 225 °
